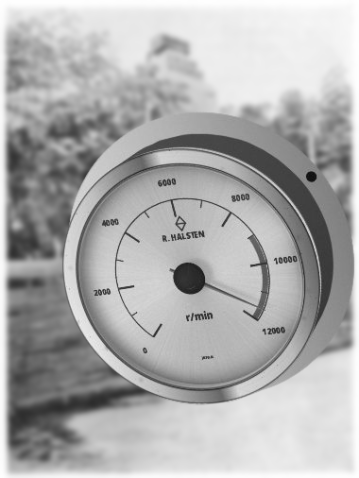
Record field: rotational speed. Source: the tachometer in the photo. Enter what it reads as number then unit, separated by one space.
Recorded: 11500 rpm
